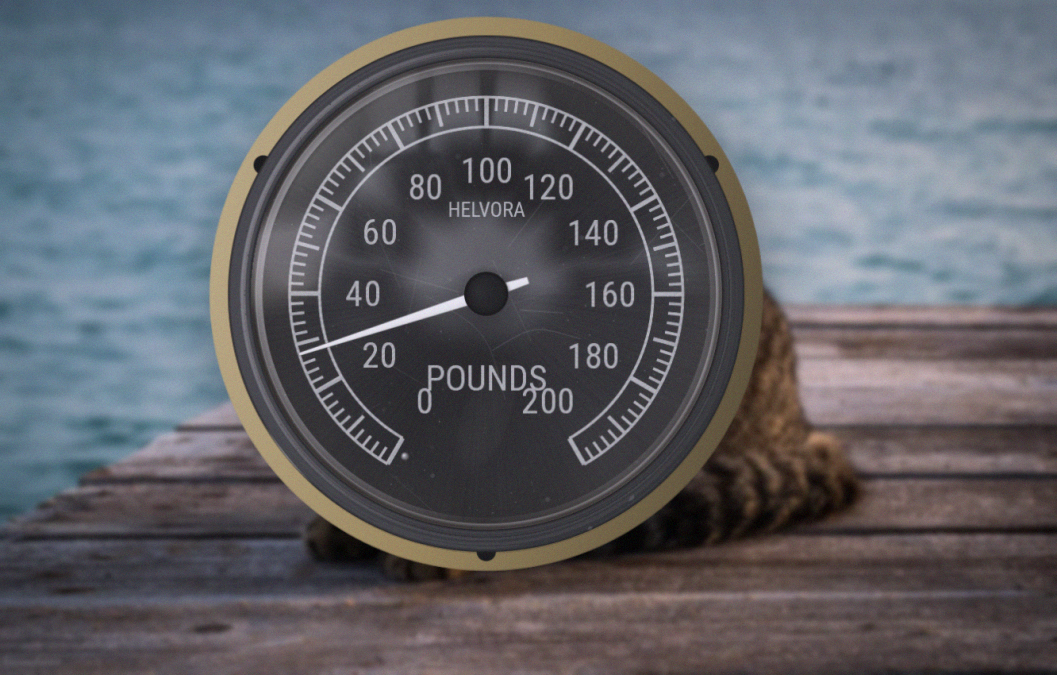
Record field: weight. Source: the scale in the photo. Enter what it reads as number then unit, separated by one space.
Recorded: 28 lb
